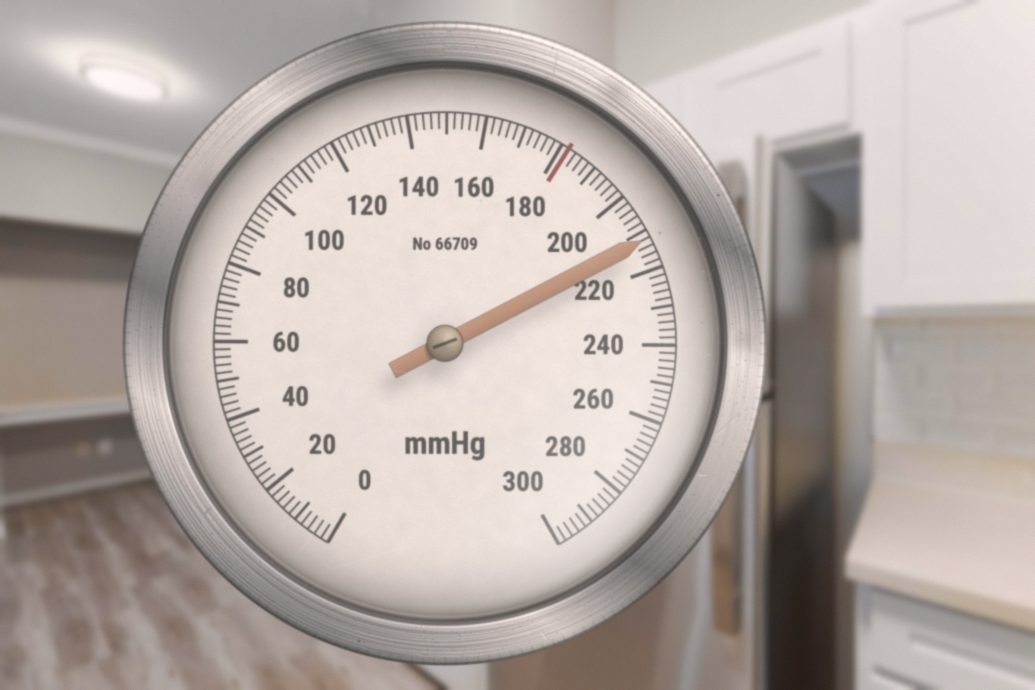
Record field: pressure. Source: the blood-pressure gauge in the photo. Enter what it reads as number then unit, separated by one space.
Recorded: 212 mmHg
